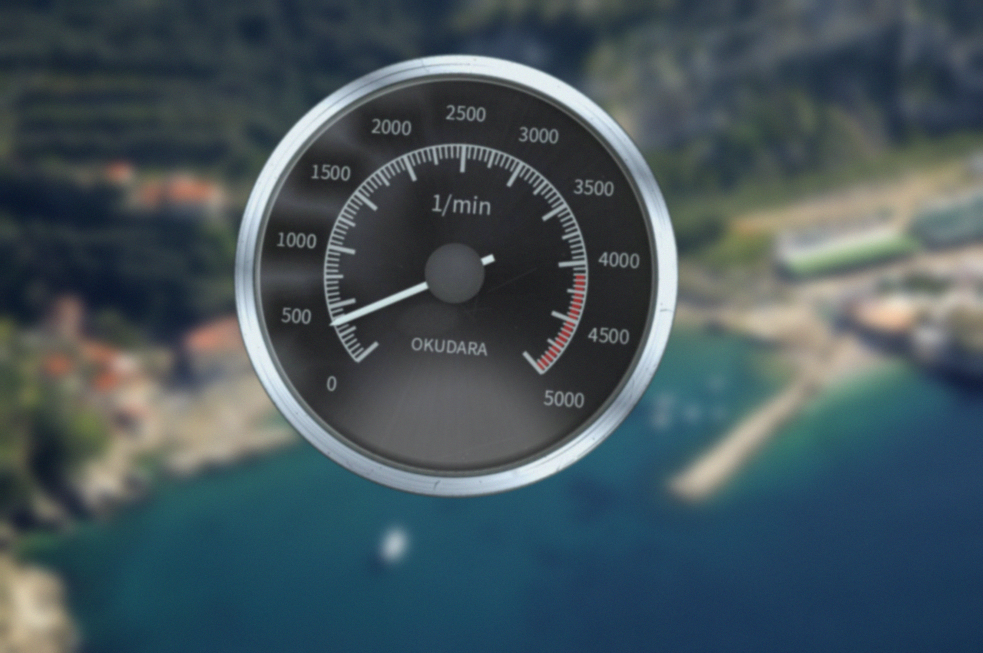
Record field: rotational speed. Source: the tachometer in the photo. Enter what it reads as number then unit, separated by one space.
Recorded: 350 rpm
